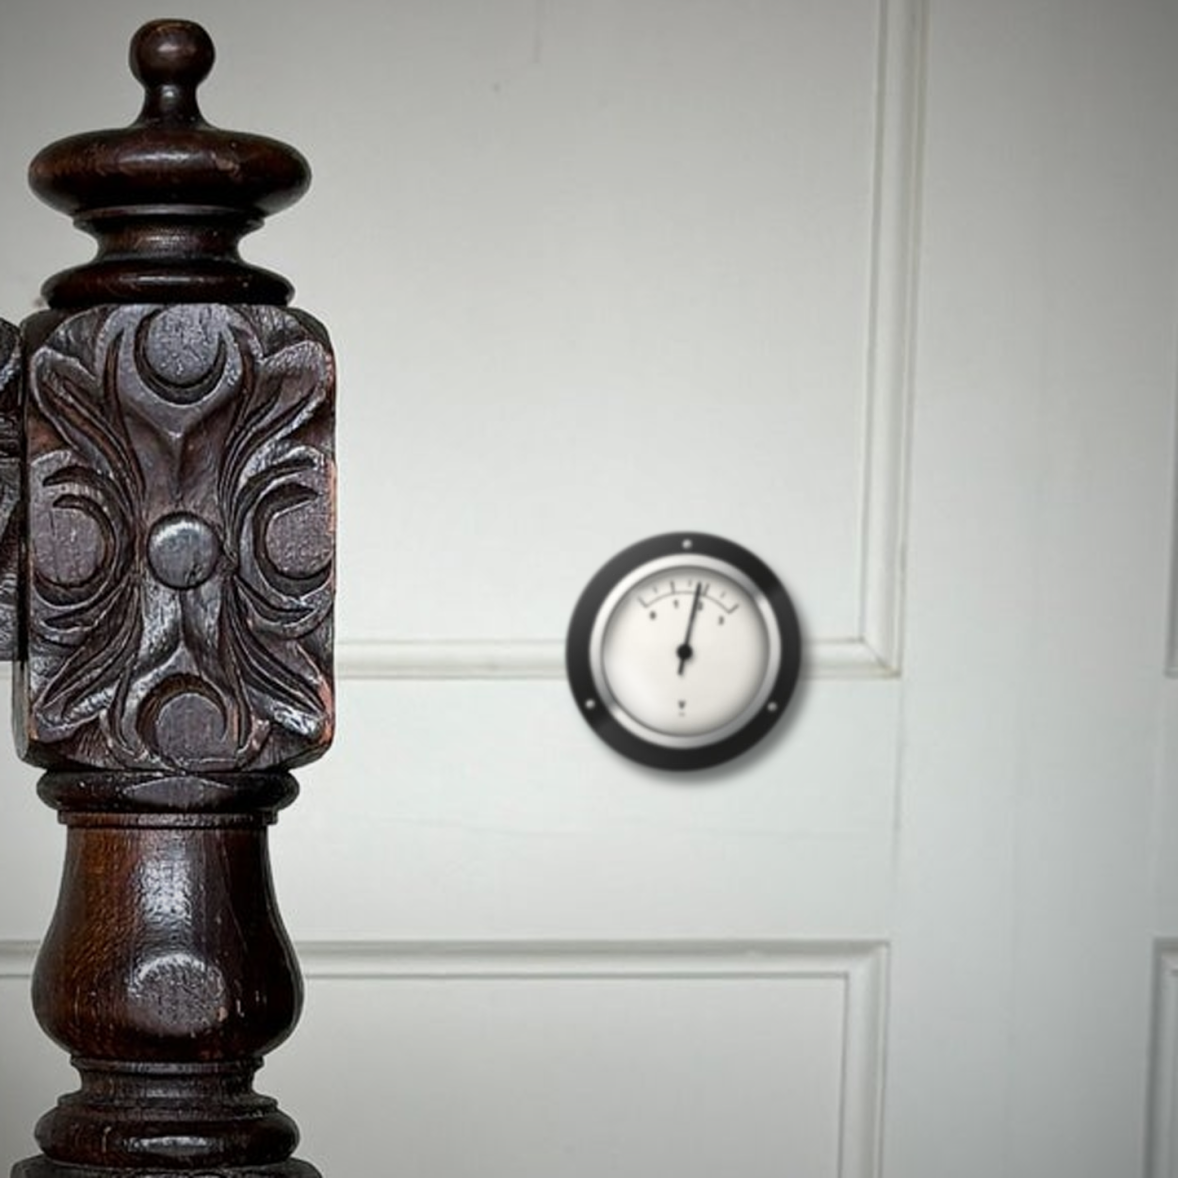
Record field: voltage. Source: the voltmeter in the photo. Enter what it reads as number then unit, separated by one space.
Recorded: 1.75 V
